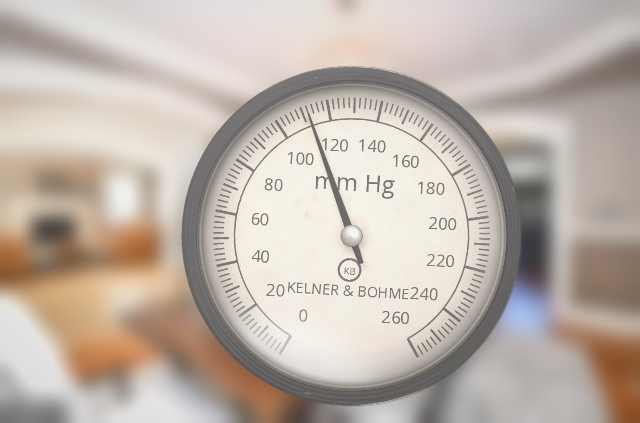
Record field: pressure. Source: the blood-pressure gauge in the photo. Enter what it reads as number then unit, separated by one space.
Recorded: 112 mmHg
